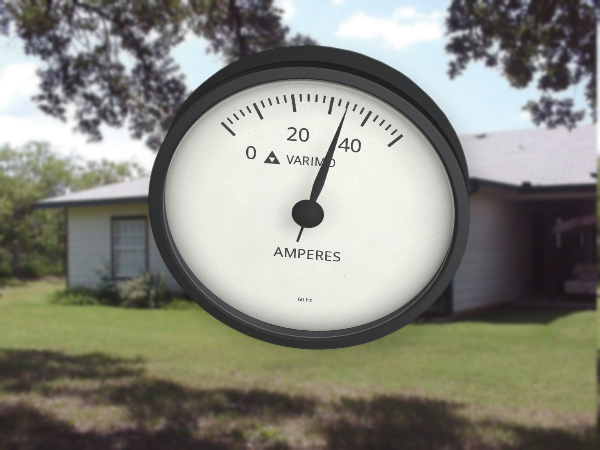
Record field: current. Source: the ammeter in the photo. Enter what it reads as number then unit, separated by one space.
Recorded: 34 A
